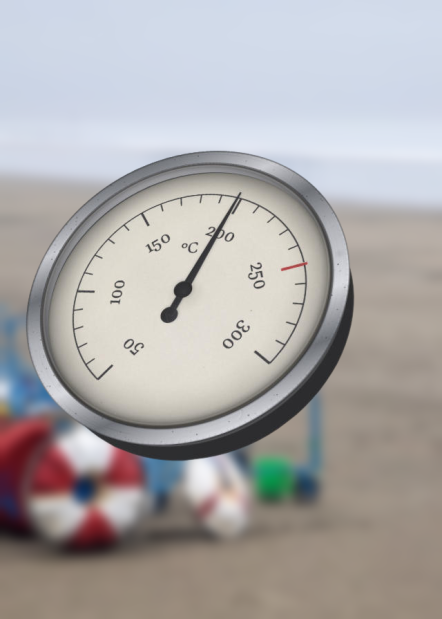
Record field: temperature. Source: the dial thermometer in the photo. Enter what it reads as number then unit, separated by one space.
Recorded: 200 °C
